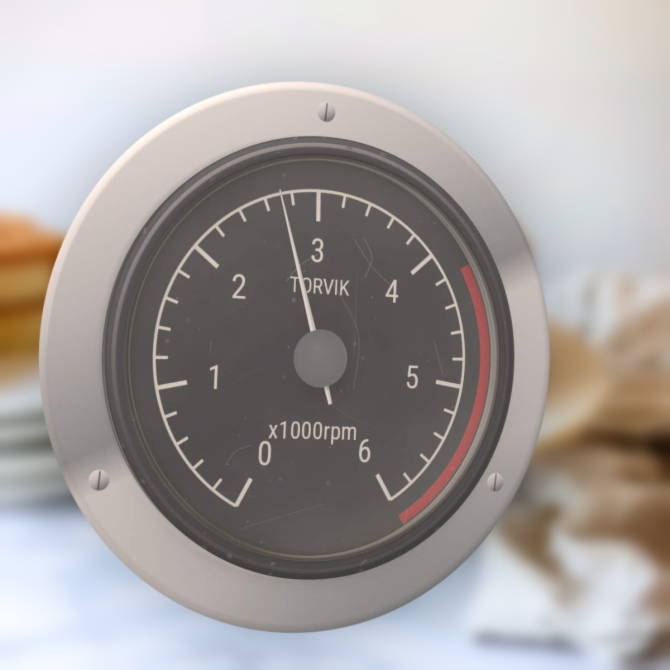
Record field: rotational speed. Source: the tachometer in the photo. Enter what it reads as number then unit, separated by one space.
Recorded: 2700 rpm
